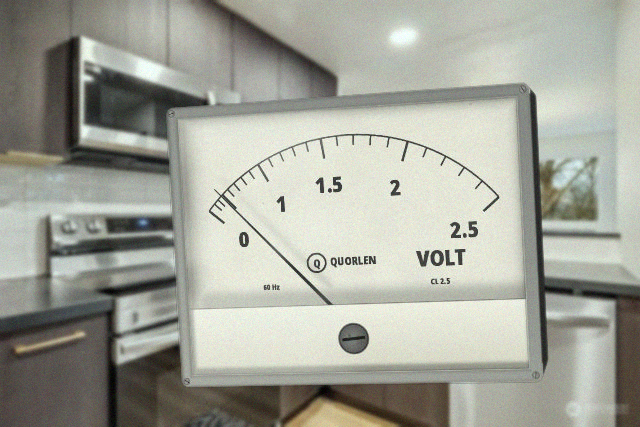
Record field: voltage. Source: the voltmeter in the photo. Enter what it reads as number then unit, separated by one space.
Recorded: 0.5 V
